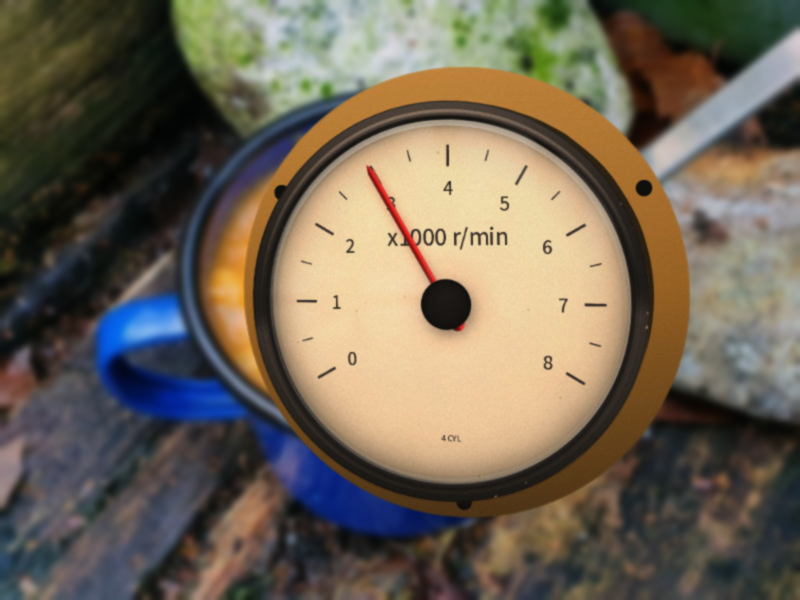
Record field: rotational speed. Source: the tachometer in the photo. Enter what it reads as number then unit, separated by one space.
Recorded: 3000 rpm
